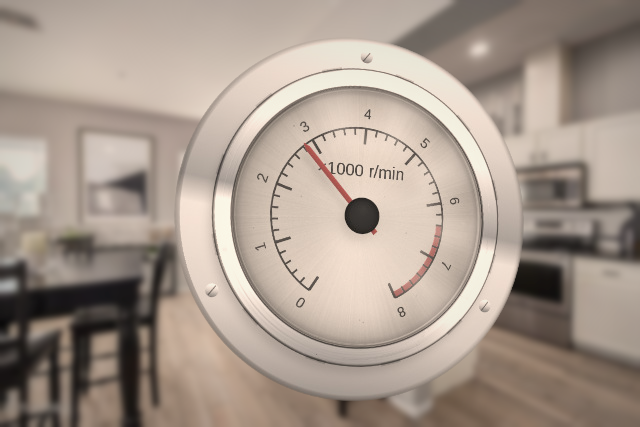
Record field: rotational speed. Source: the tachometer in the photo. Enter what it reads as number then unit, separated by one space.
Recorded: 2800 rpm
